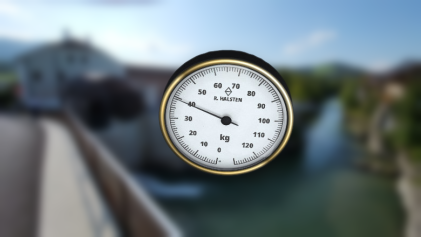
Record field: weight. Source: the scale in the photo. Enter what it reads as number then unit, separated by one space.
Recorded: 40 kg
